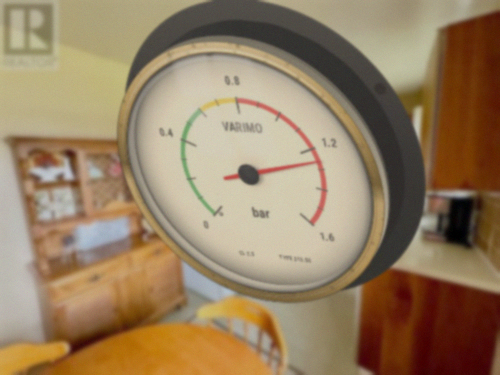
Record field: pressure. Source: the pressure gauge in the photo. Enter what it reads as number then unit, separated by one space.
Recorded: 1.25 bar
